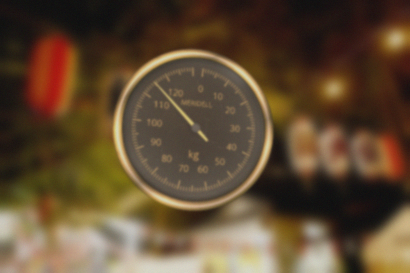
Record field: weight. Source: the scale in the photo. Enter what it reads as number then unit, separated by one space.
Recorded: 115 kg
